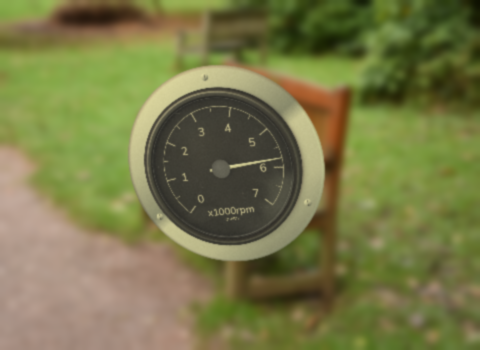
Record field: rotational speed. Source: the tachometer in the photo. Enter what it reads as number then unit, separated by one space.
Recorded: 5750 rpm
